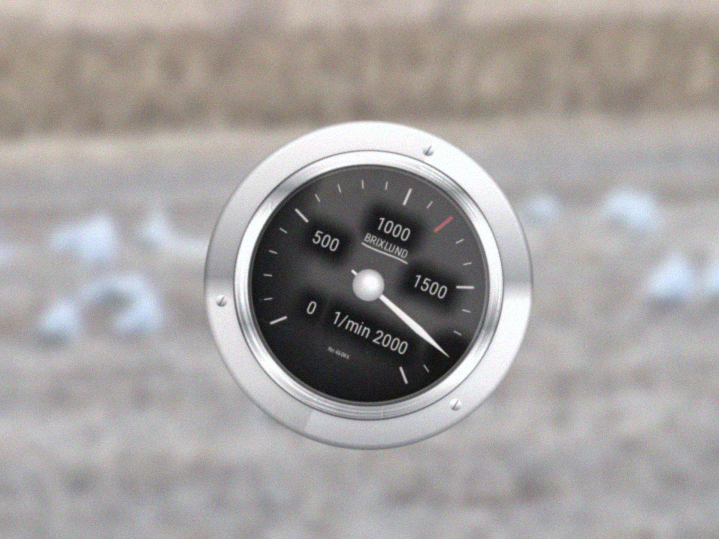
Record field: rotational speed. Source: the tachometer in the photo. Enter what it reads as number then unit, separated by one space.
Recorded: 1800 rpm
